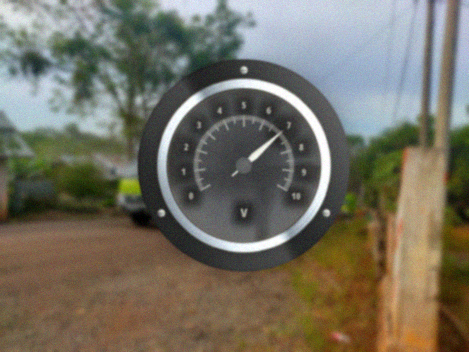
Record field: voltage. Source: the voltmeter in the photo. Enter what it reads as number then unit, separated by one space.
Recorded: 7 V
